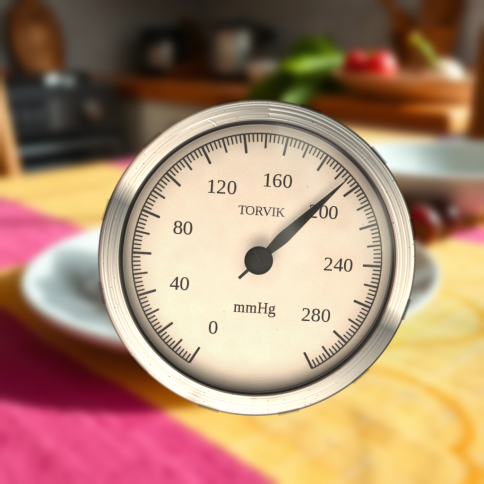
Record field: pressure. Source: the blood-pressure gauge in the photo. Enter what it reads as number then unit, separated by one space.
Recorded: 194 mmHg
